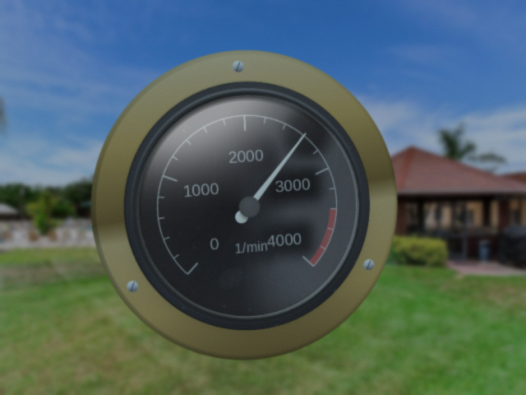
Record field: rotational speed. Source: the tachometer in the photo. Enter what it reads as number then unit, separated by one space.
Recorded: 2600 rpm
